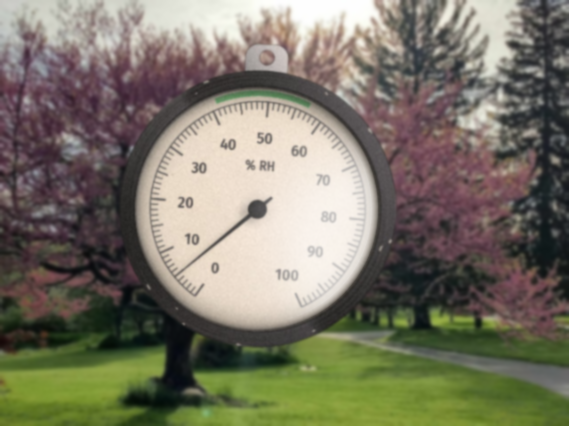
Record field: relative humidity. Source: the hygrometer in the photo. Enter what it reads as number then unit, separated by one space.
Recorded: 5 %
